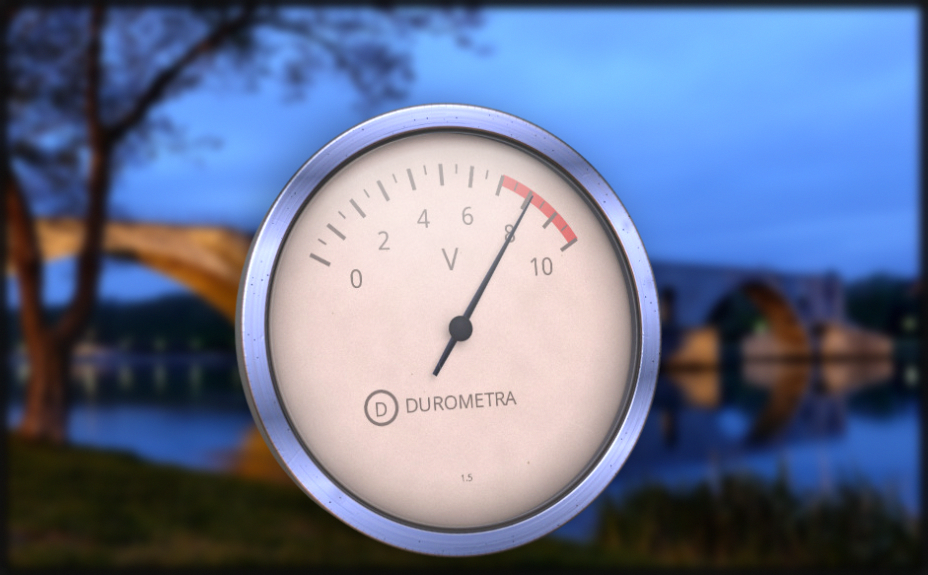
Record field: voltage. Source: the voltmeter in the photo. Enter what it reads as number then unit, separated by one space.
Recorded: 8 V
